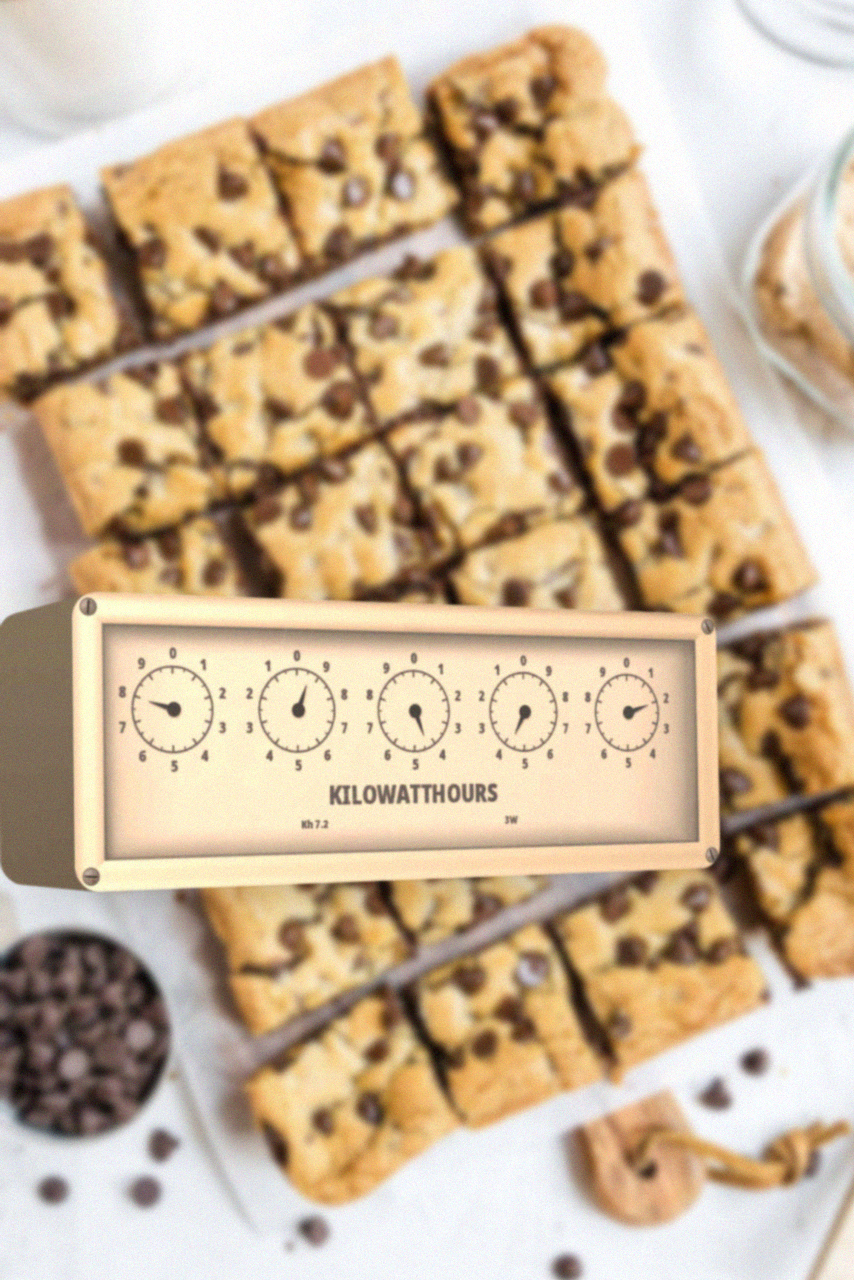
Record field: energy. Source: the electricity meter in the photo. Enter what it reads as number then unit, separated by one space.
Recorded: 79442 kWh
